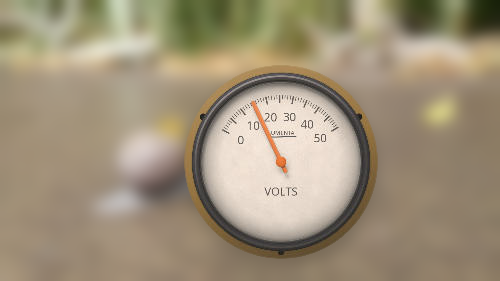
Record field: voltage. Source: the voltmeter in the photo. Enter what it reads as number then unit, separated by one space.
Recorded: 15 V
